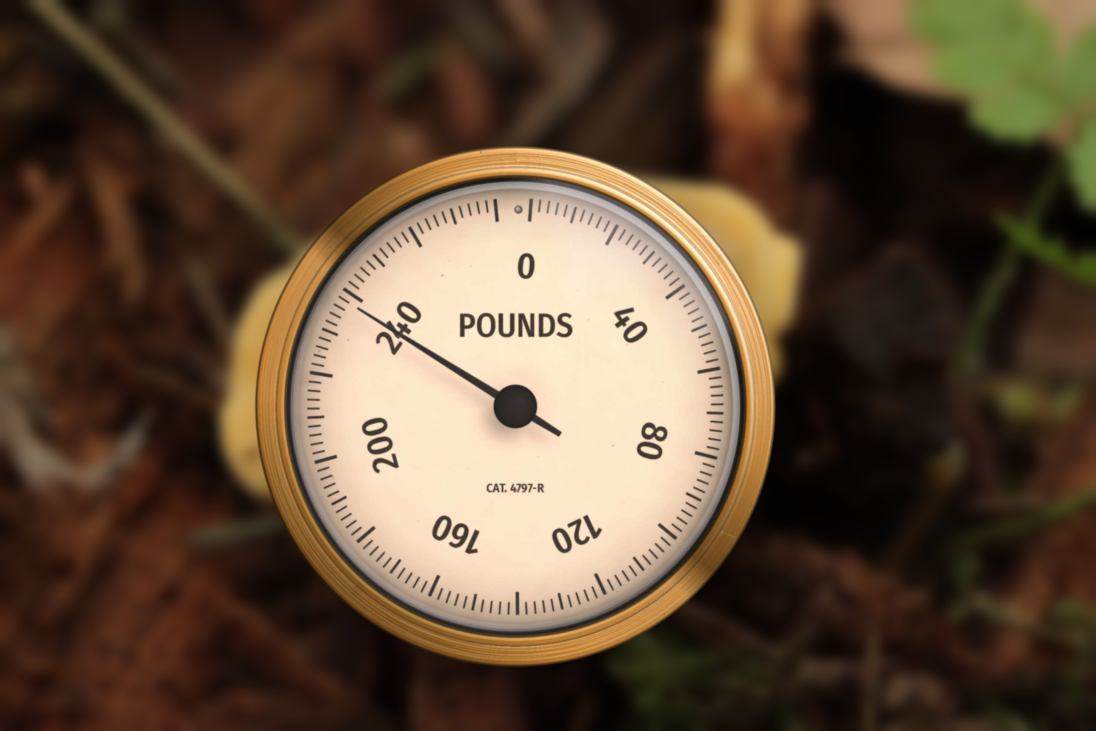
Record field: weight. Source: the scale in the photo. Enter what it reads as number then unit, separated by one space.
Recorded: 238 lb
